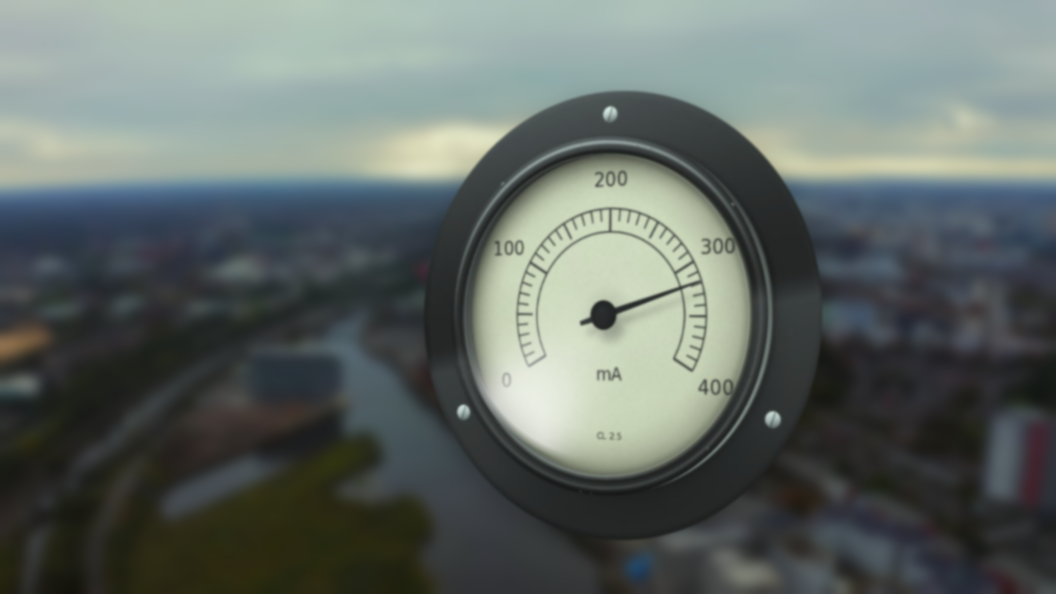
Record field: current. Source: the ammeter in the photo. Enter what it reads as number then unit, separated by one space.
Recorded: 320 mA
